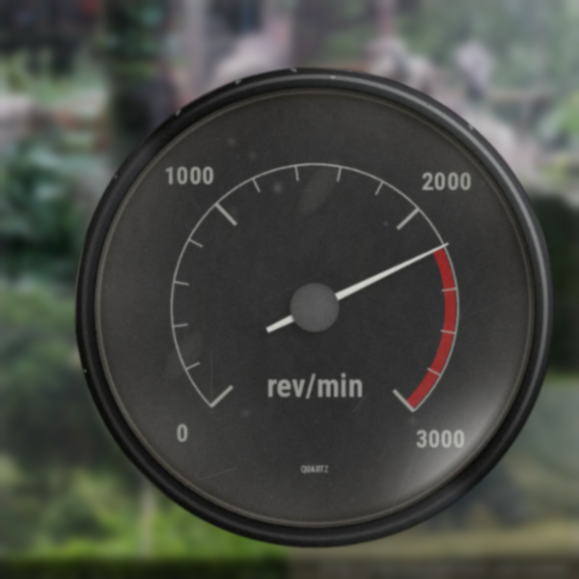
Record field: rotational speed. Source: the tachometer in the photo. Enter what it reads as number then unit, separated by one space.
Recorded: 2200 rpm
